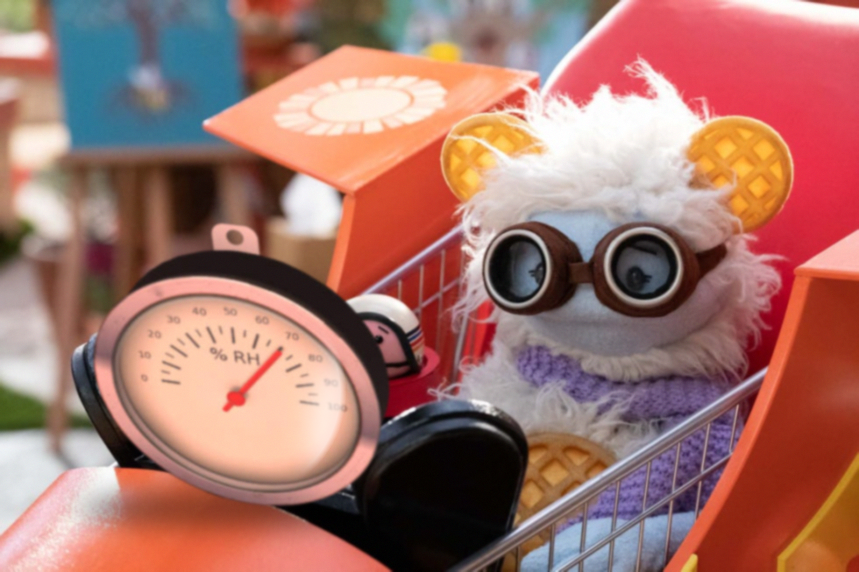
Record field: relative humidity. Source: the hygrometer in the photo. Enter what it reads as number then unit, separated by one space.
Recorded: 70 %
